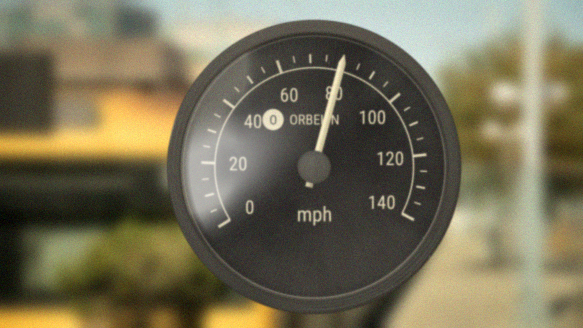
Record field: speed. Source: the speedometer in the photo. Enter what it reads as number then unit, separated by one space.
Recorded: 80 mph
